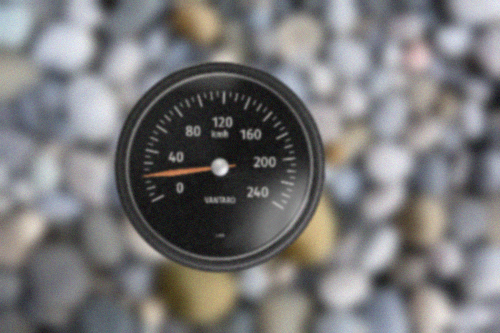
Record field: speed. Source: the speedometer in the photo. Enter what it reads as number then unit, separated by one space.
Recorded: 20 km/h
